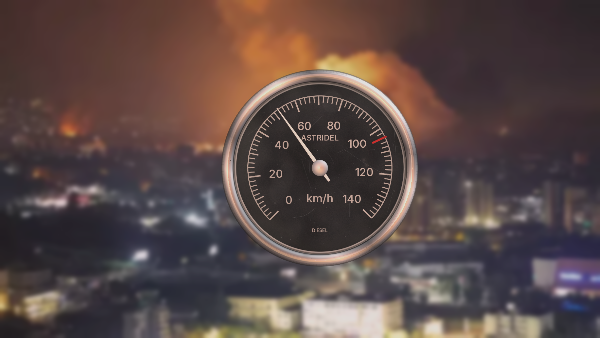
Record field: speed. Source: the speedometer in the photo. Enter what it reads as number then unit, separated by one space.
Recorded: 52 km/h
